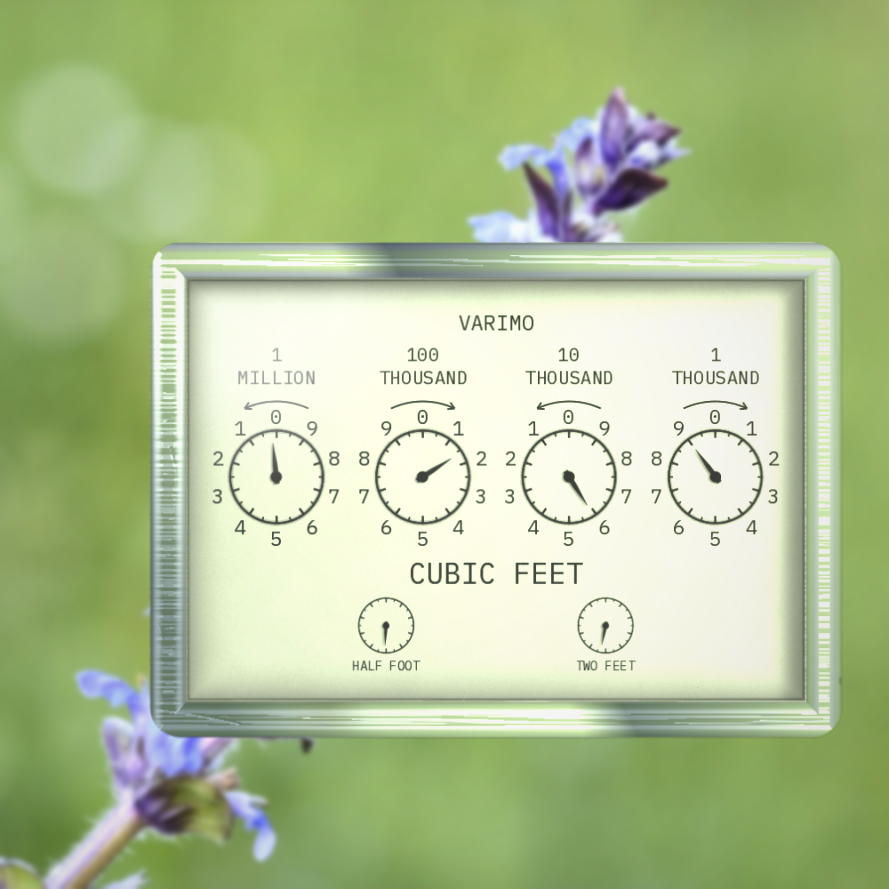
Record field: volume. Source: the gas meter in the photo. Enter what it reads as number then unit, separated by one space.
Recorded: 15900 ft³
